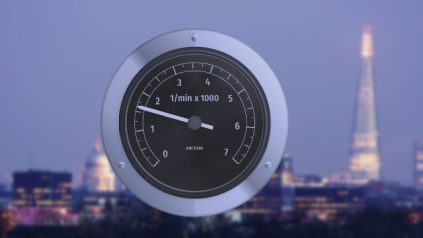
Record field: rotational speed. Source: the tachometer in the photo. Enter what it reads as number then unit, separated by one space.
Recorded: 1625 rpm
